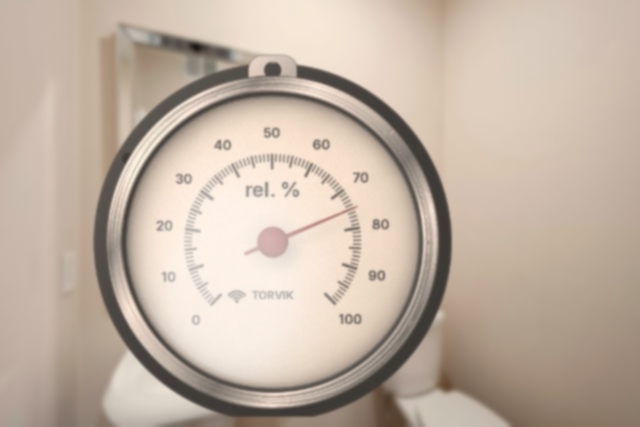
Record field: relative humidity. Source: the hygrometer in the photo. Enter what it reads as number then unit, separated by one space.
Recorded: 75 %
